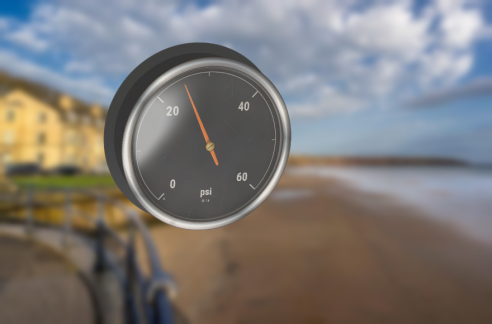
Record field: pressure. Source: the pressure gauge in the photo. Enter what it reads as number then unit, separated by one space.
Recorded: 25 psi
